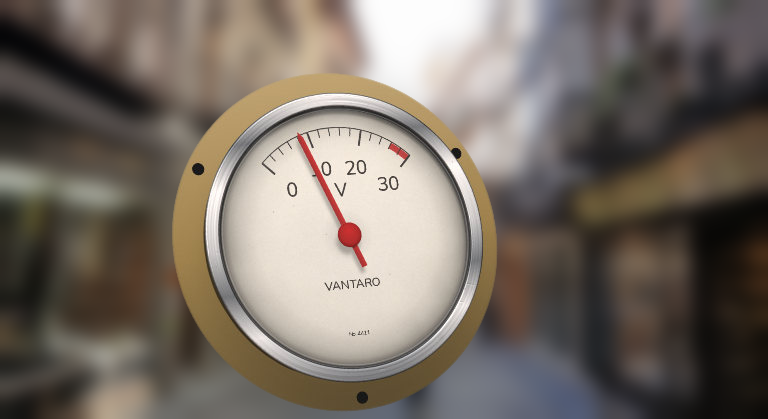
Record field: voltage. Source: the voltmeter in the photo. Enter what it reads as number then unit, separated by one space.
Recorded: 8 V
